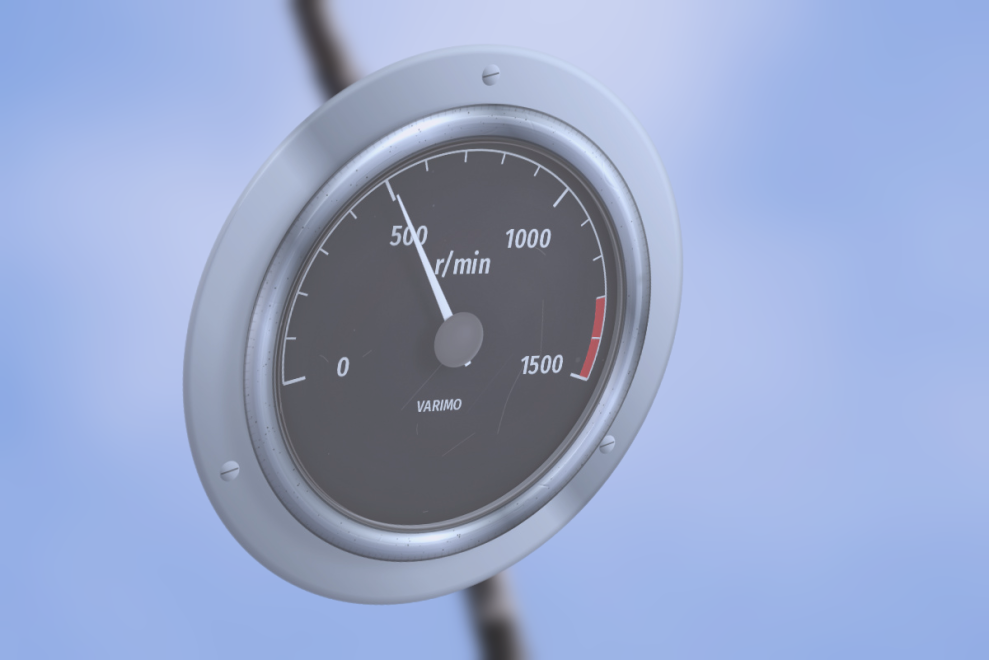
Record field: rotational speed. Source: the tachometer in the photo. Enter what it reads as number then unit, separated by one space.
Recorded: 500 rpm
